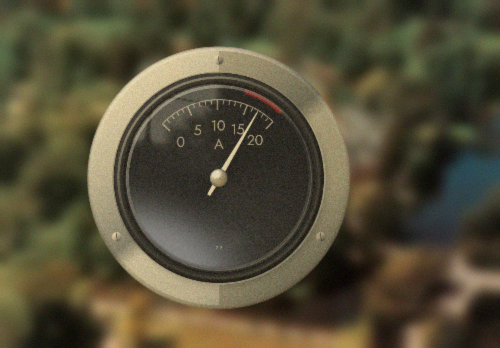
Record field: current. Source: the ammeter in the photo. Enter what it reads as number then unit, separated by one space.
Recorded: 17 A
